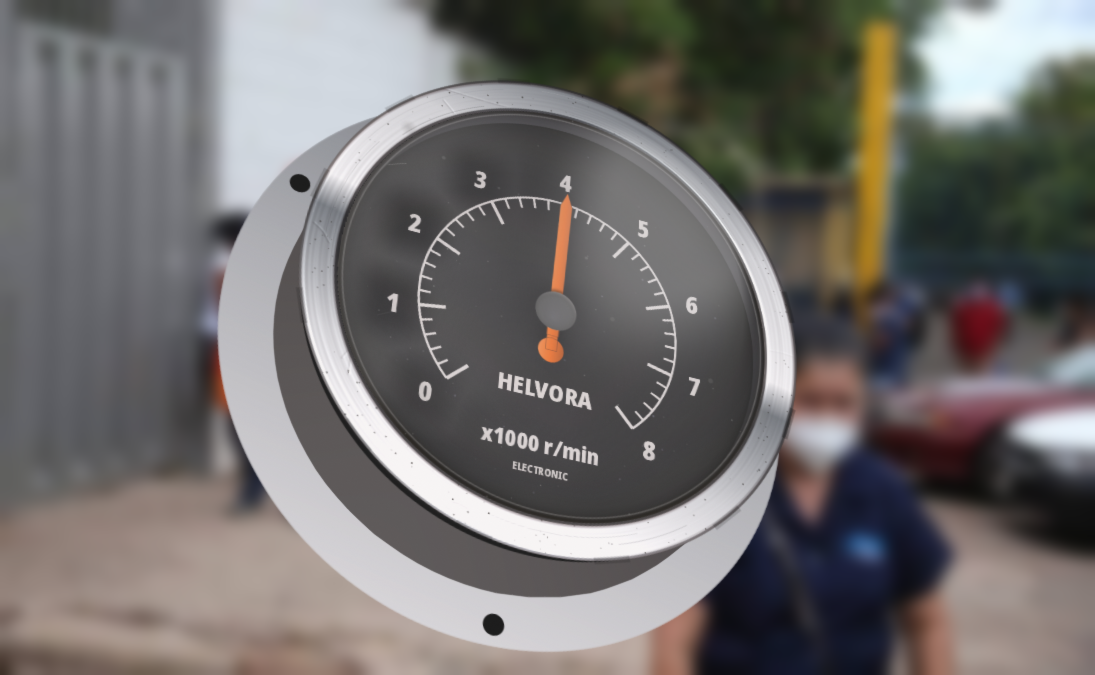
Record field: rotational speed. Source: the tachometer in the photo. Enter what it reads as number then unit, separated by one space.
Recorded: 4000 rpm
